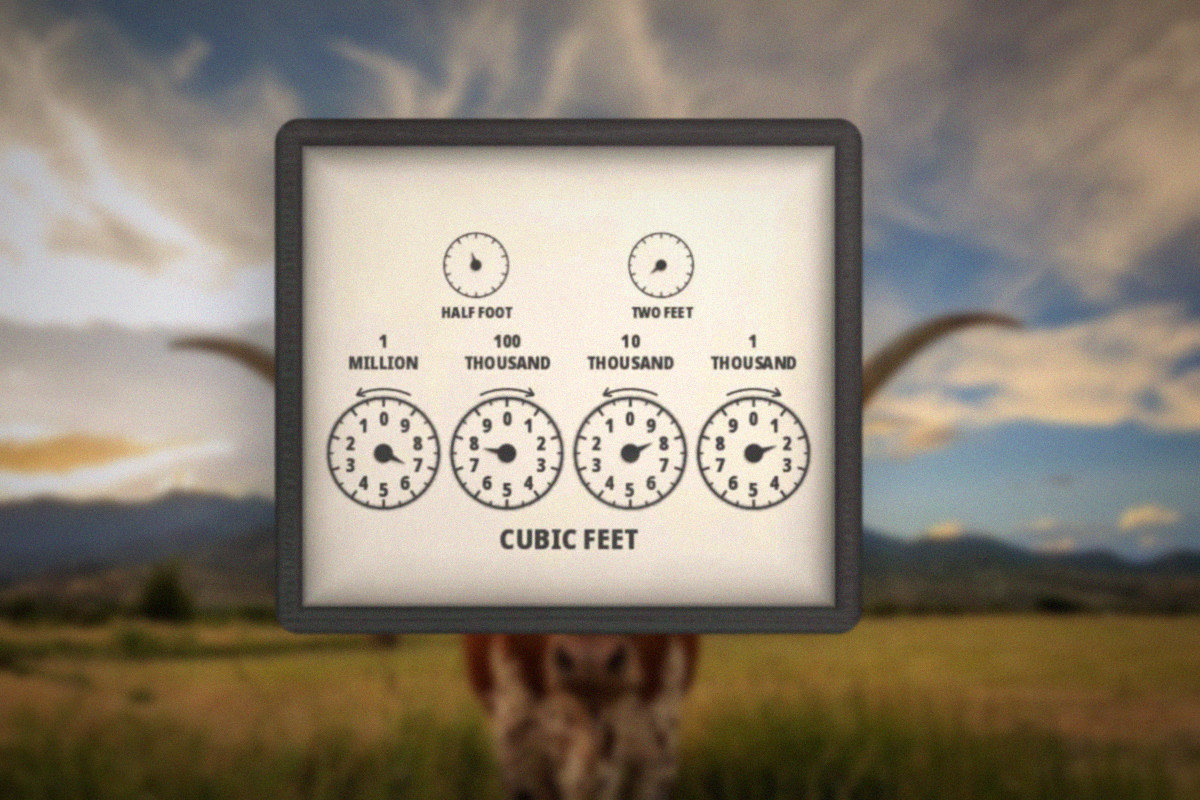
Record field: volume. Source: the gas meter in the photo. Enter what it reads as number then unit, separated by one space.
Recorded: 678200 ft³
